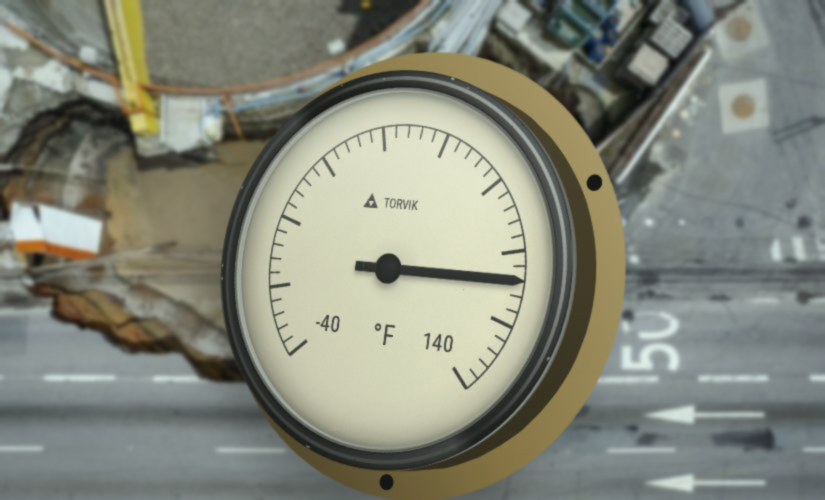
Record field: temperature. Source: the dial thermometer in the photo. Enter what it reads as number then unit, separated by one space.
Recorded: 108 °F
